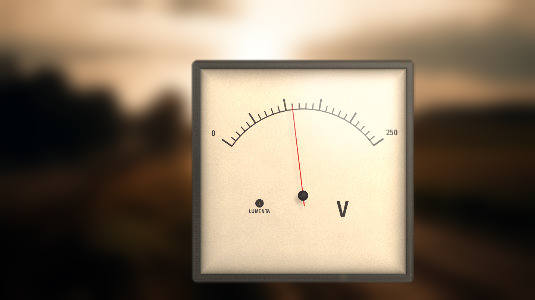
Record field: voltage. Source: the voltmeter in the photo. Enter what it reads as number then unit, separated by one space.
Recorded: 110 V
